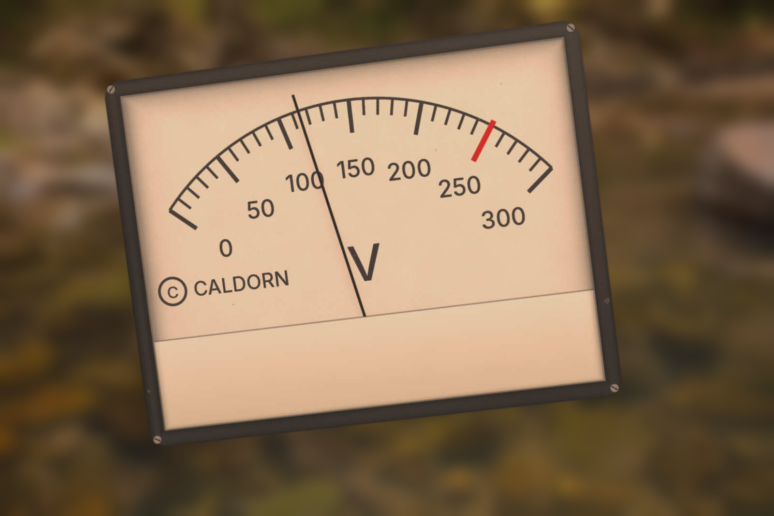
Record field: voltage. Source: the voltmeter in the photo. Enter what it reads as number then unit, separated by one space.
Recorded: 115 V
